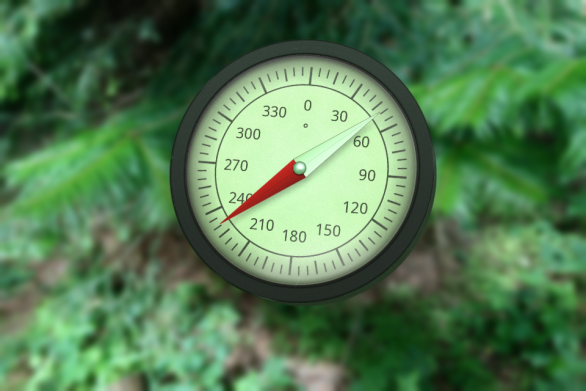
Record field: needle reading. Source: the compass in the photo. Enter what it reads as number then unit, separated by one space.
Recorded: 230 °
